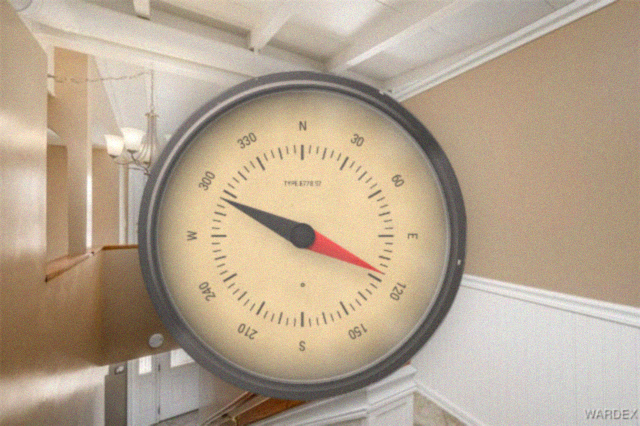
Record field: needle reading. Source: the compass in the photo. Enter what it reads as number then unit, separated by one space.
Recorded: 115 °
